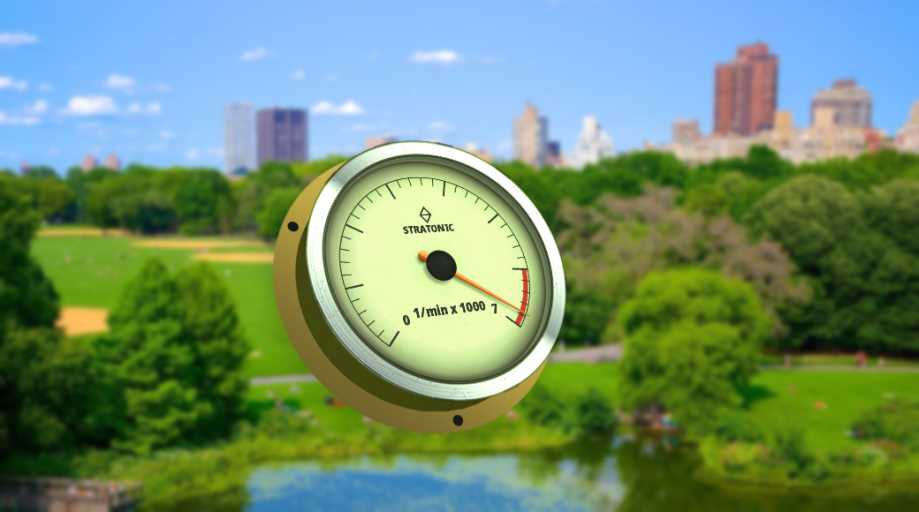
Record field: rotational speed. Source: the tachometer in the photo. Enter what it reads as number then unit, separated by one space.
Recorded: 6800 rpm
